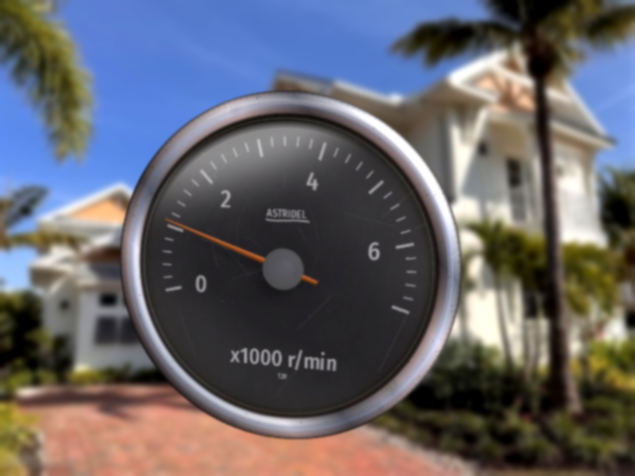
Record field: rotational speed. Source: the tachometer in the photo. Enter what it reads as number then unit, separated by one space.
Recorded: 1100 rpm
